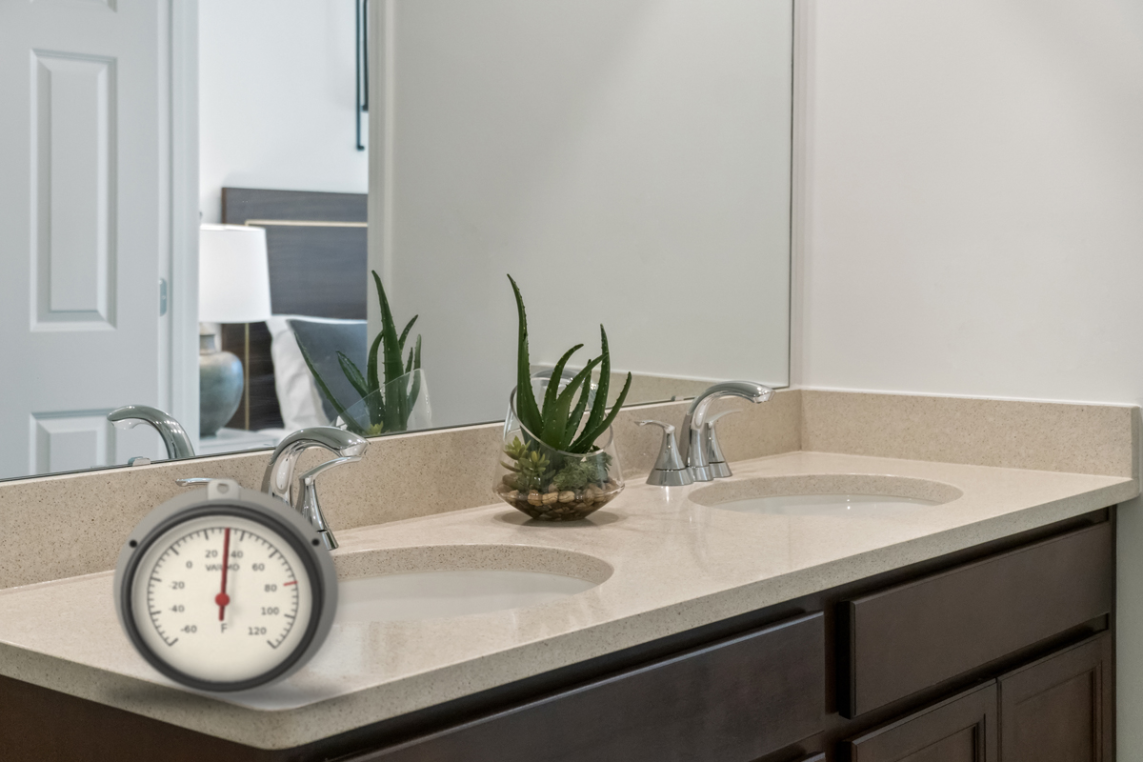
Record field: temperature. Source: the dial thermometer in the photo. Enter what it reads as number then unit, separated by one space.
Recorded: 32 °F
